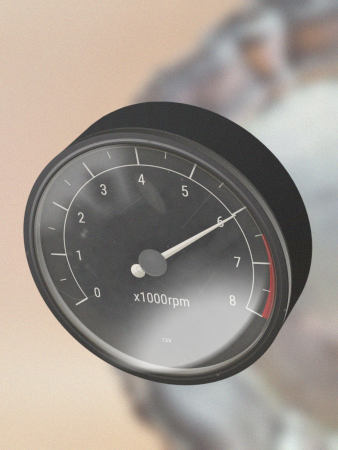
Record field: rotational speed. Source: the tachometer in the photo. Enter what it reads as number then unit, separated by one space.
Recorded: 6000 rpm
